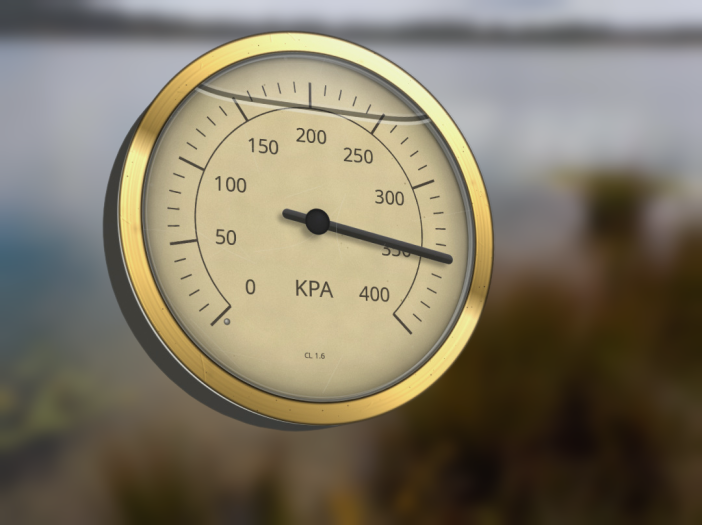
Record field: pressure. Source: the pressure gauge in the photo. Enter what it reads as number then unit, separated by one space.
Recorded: 350 kPa
